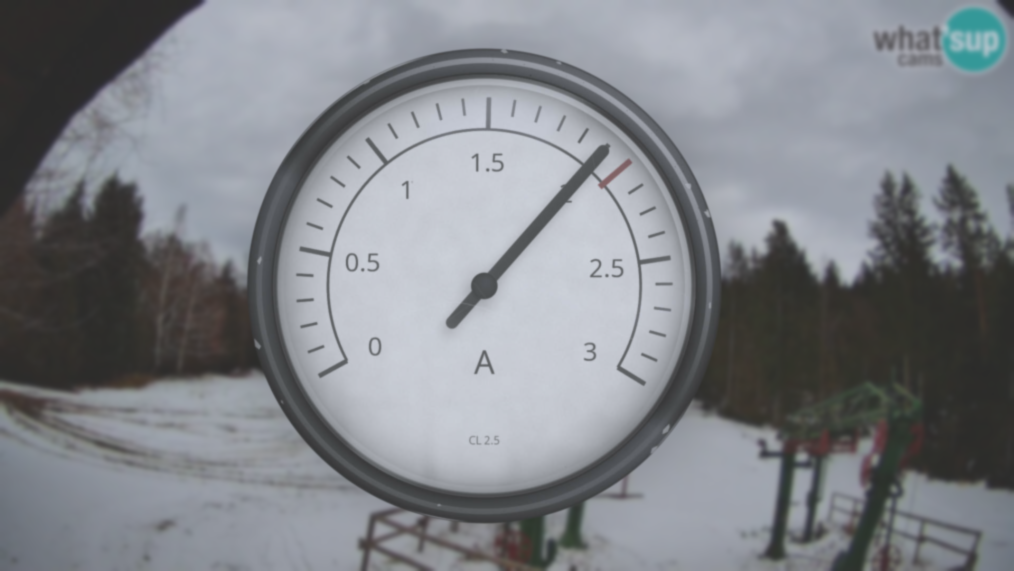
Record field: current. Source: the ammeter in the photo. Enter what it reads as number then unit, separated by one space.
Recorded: 2 A
